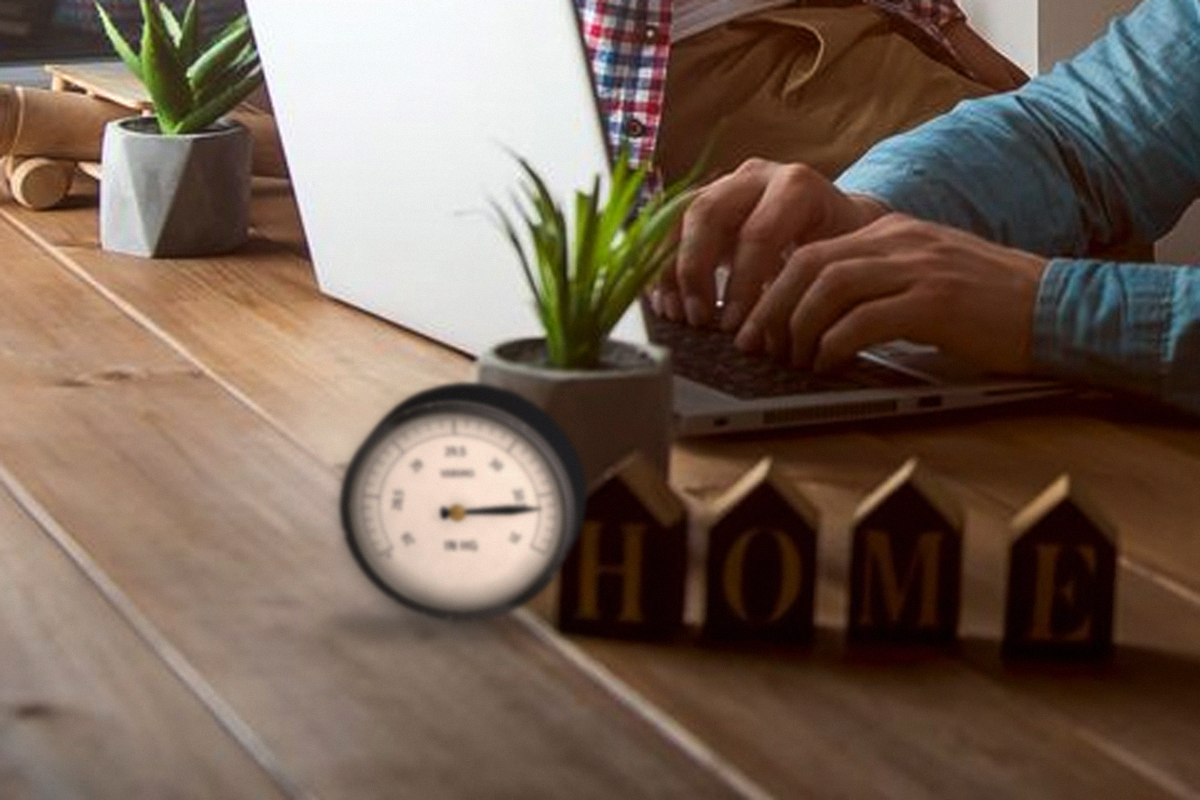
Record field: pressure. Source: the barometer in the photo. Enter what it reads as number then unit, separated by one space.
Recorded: 30.6 inHg
